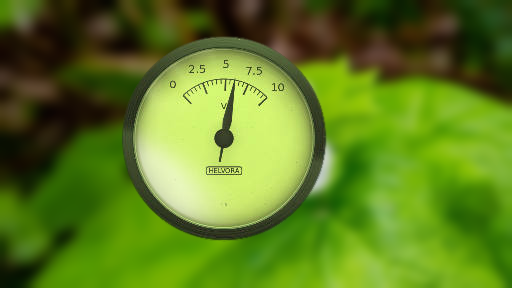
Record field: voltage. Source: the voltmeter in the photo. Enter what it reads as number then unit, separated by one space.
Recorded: 6 V
